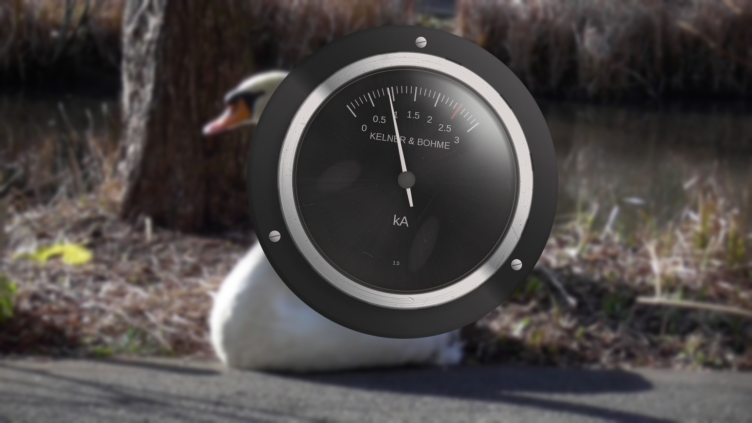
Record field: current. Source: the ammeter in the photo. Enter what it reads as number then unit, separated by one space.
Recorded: 0.9 kA
